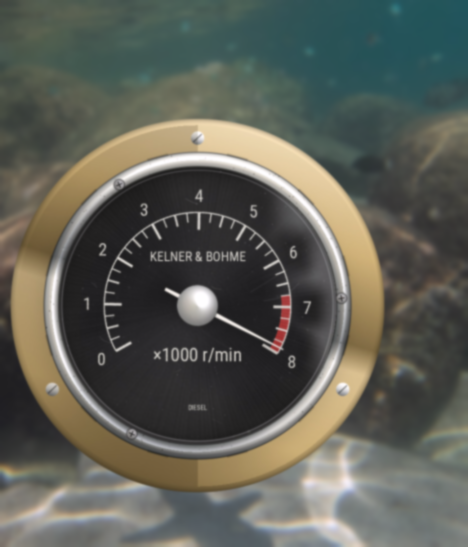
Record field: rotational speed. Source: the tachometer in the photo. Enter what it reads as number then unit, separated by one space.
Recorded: 7875 rpm
